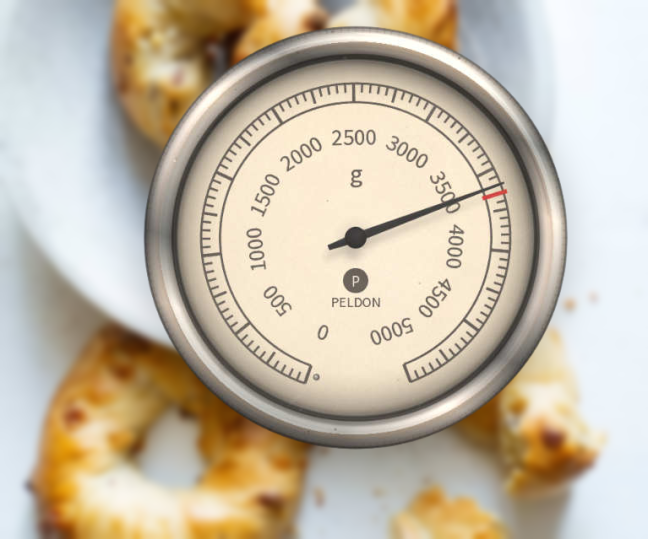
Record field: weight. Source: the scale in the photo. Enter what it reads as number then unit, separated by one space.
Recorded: 3600 g
